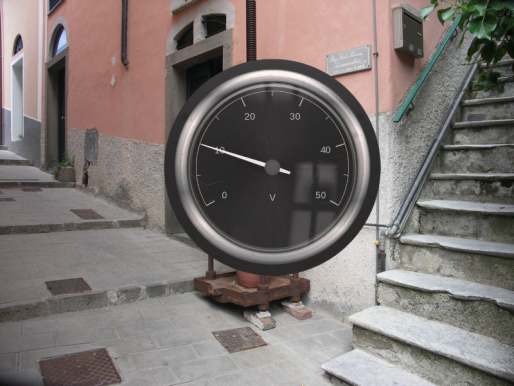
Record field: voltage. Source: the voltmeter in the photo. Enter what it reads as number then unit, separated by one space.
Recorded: 10 V
